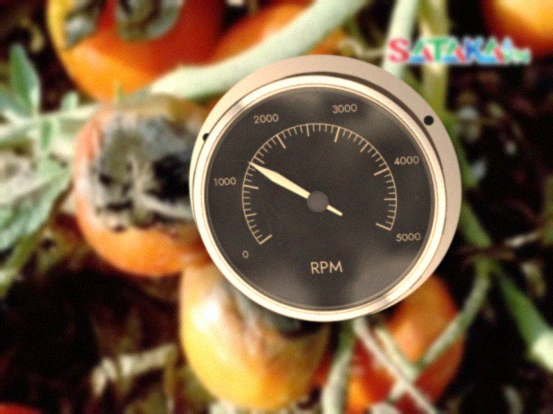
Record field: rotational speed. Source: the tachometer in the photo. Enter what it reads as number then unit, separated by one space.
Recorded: 1400 rpm
